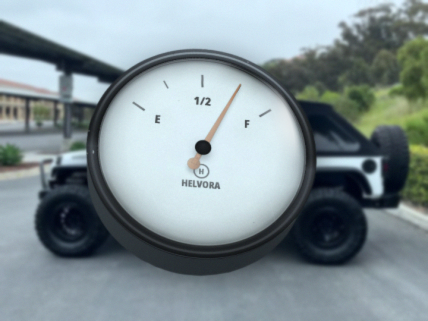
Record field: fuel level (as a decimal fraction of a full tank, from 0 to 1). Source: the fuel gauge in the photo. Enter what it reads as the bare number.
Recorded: 0.75
